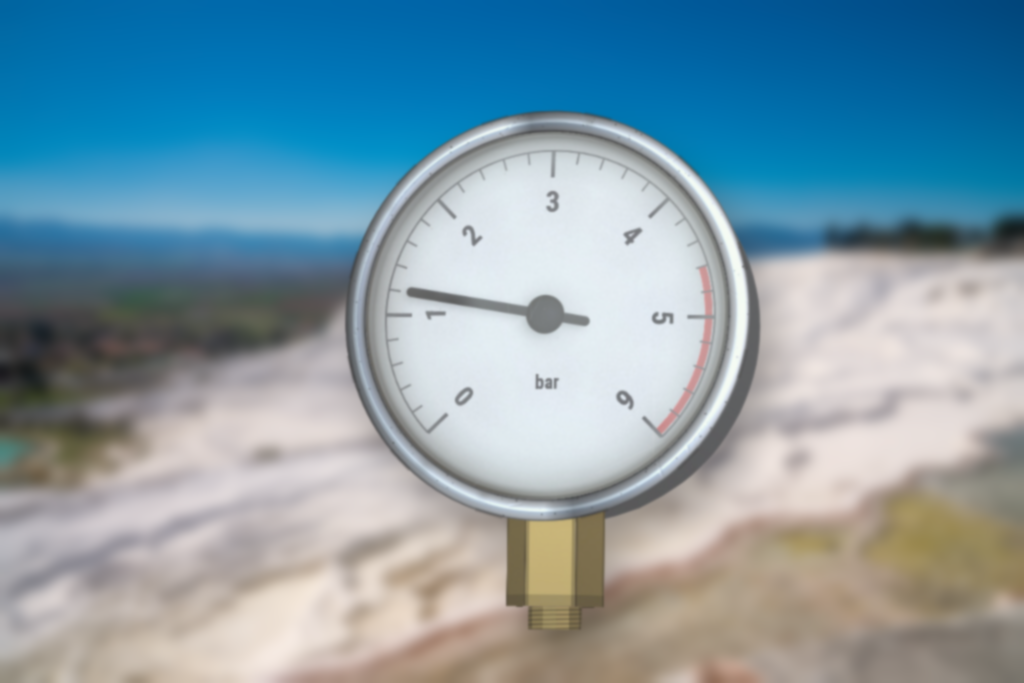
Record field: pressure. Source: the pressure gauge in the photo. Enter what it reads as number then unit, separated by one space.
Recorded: 1.2 bar
